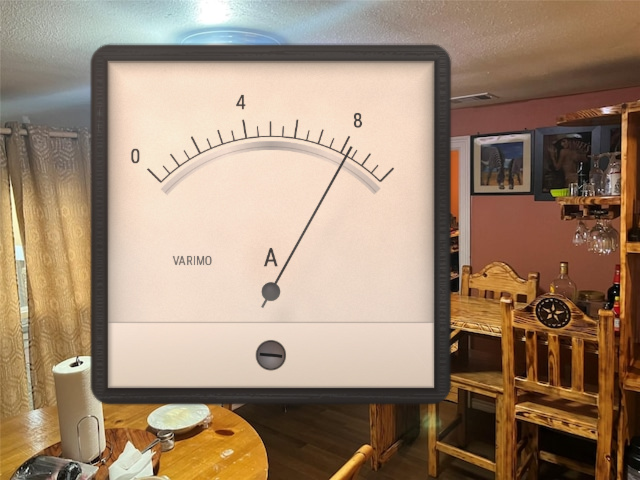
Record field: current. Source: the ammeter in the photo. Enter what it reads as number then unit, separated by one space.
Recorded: 8.25 A
